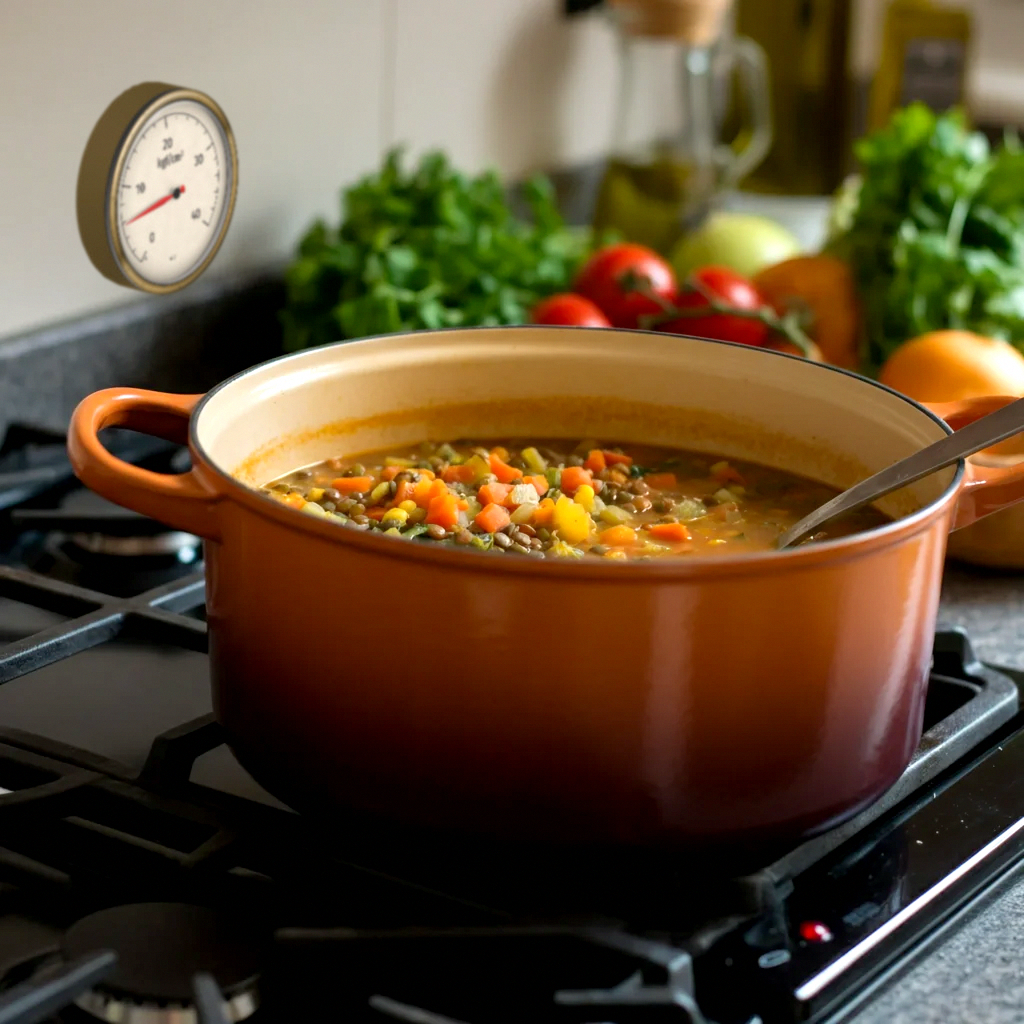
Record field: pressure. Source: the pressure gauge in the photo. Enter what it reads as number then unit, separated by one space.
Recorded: 6 kg/cm²
